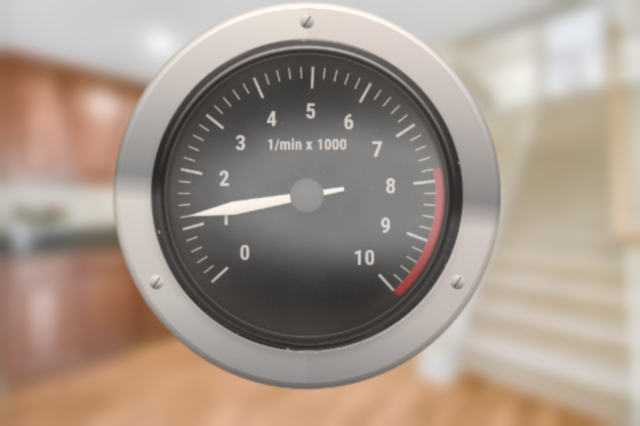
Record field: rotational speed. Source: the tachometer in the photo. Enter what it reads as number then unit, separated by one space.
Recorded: 1200 rpm
